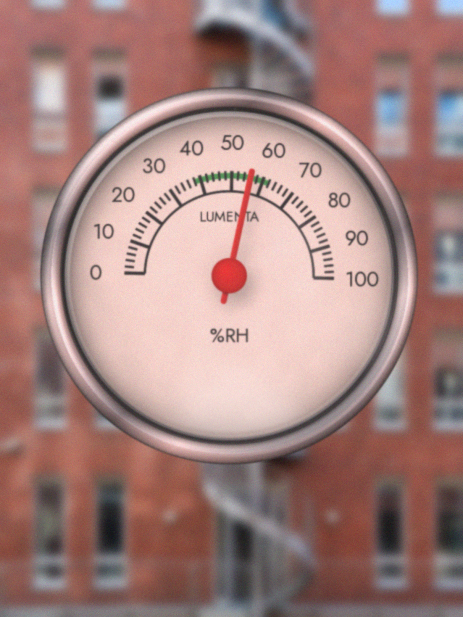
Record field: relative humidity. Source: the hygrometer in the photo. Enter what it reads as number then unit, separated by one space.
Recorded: 56 %
